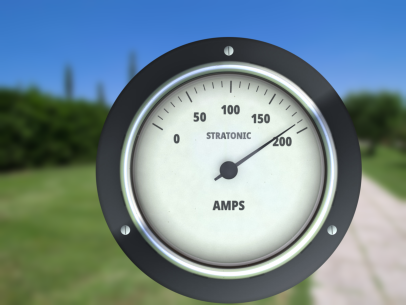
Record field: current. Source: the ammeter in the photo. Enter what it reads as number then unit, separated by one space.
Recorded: 190 A
